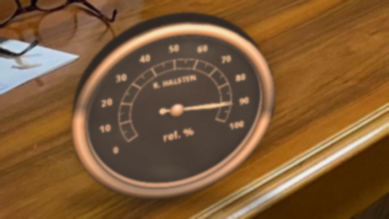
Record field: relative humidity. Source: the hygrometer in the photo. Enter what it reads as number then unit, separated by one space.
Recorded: 90 %
